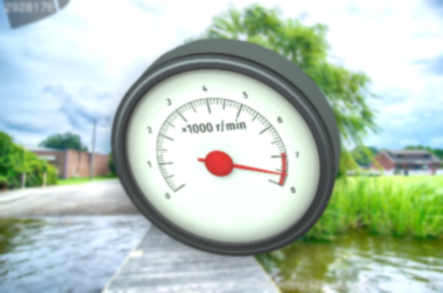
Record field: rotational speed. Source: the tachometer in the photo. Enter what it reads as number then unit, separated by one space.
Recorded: 7500 rpm
